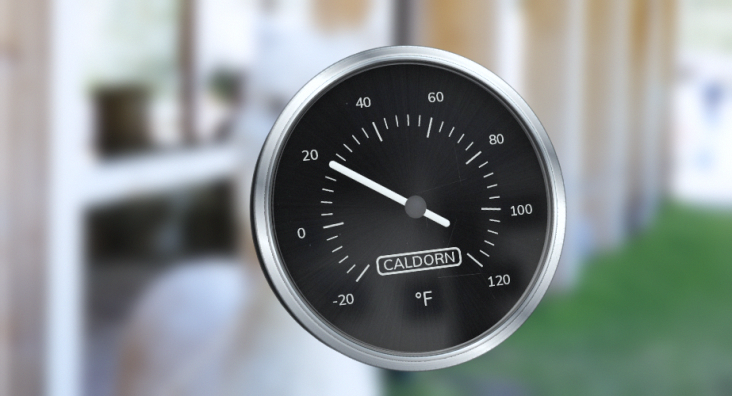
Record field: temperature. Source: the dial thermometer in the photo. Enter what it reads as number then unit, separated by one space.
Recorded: 20 °F
